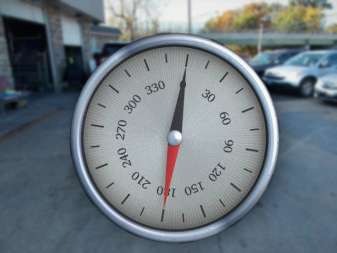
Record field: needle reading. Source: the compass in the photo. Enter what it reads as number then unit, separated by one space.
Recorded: 180 °
